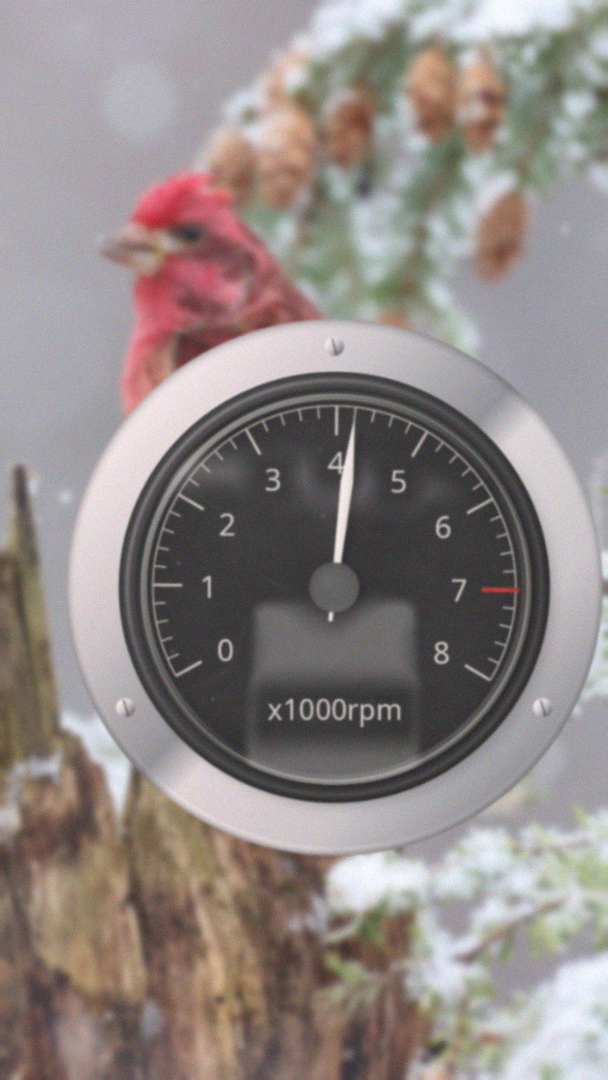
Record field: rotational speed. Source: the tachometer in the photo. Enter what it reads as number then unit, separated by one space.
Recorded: 4200 rpm
